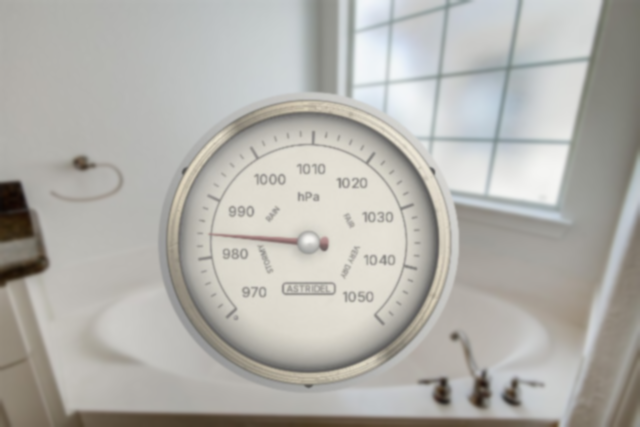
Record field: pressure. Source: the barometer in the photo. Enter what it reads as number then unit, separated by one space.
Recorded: 984 hPa
